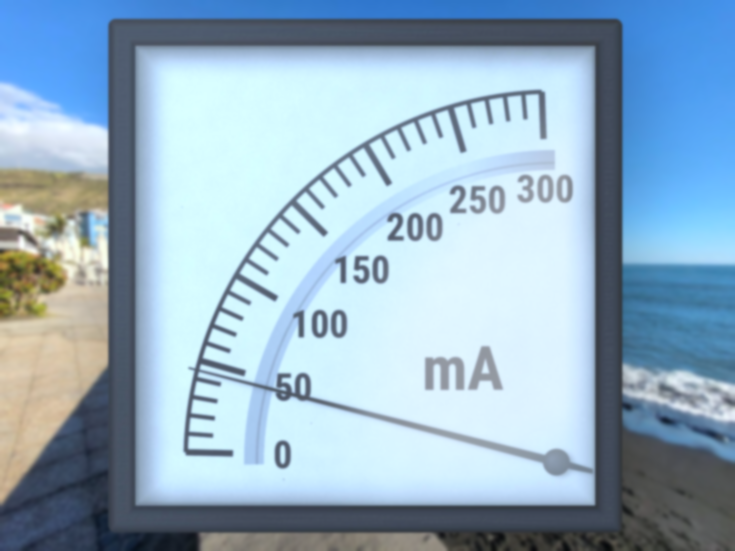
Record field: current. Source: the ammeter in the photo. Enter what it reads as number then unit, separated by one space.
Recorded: 45 mA
